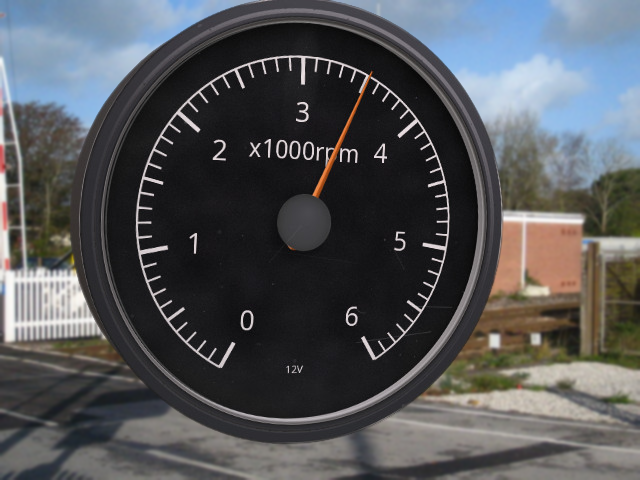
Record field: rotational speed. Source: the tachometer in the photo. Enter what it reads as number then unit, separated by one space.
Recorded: 3500 rpm
